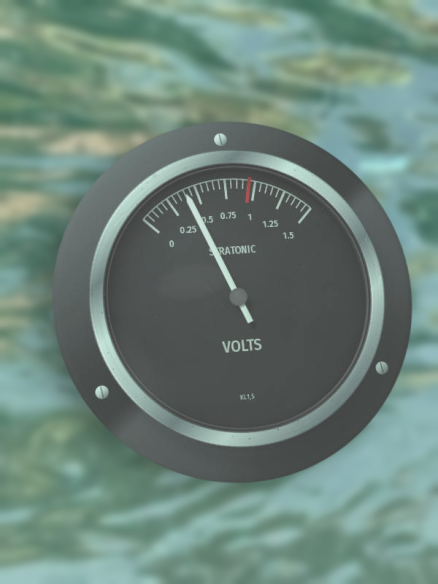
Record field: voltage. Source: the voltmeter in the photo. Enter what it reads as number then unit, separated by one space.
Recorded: 0.4 V
